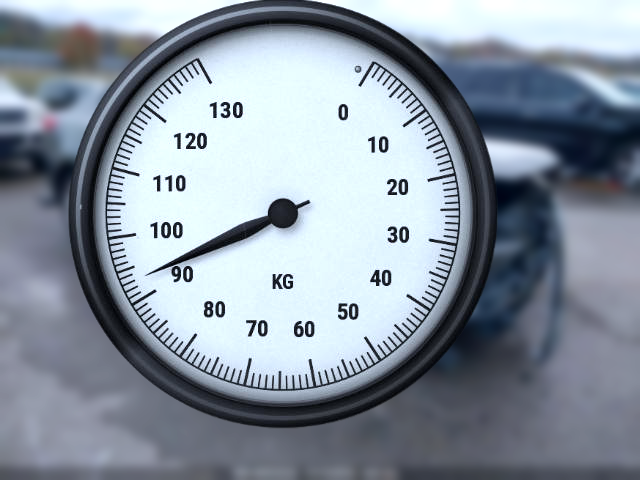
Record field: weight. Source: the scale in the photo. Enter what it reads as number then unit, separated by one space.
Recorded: 93 kg
